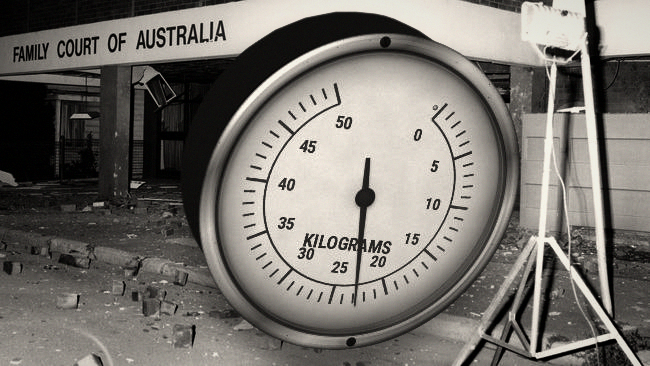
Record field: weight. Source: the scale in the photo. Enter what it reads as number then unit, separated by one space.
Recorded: 23 kg
